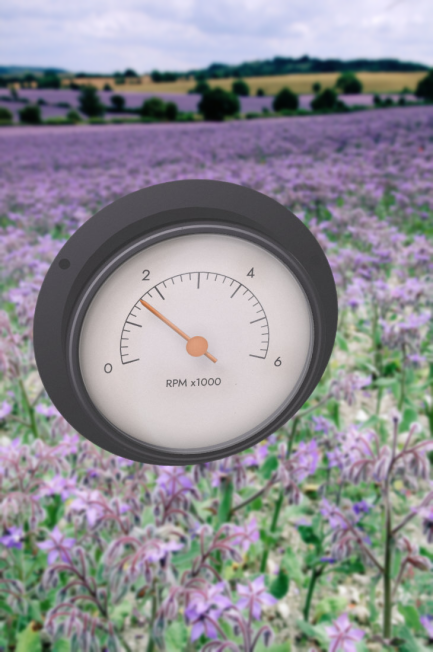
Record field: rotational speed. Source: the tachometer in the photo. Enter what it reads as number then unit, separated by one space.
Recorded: 1600 rpm
